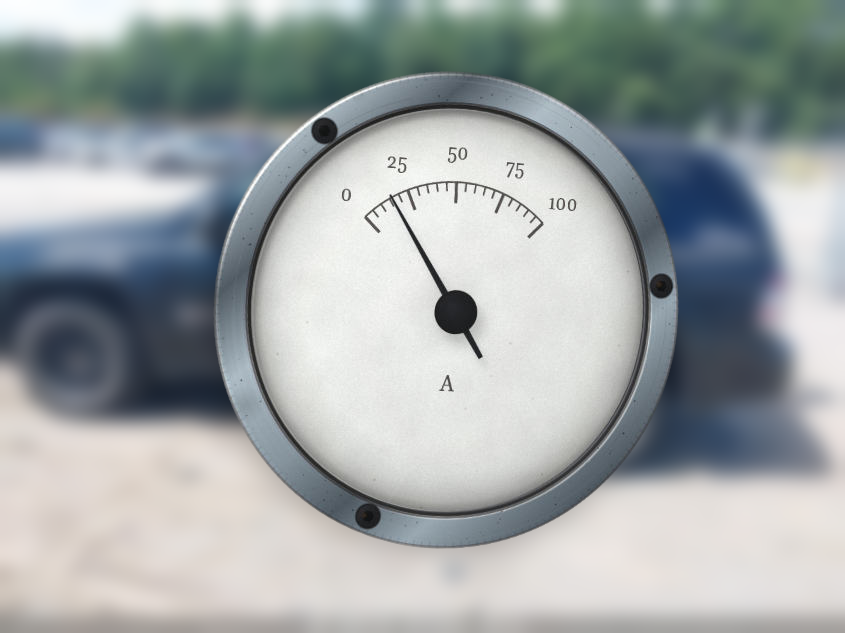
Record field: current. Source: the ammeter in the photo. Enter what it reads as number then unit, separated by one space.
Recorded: 15 A
